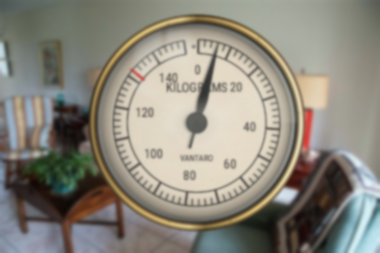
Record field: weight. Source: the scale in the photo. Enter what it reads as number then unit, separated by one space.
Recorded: 6 kg
